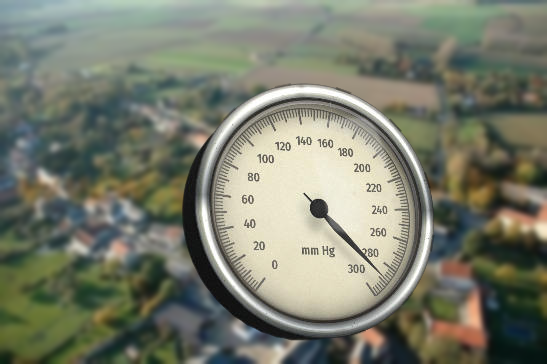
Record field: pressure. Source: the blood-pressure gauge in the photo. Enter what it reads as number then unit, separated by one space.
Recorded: 290 mmHg
